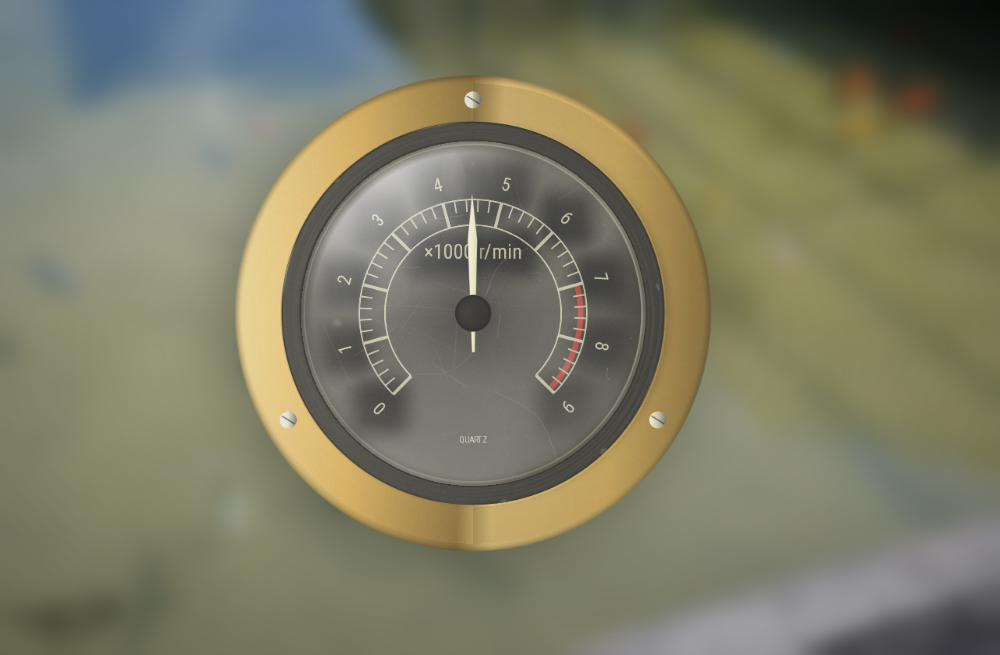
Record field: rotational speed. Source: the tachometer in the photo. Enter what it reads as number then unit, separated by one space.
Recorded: 4500 rpm
